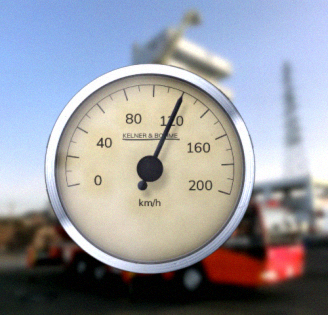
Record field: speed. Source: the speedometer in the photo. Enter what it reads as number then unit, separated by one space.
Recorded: 120 km/h
